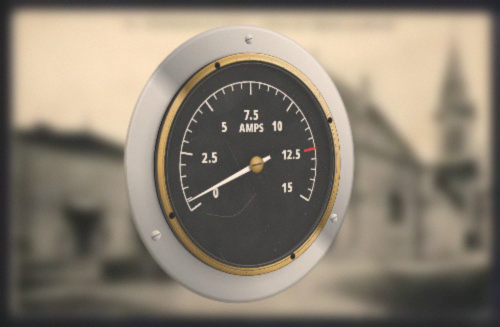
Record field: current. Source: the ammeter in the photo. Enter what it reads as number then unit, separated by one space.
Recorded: 0.5 A
